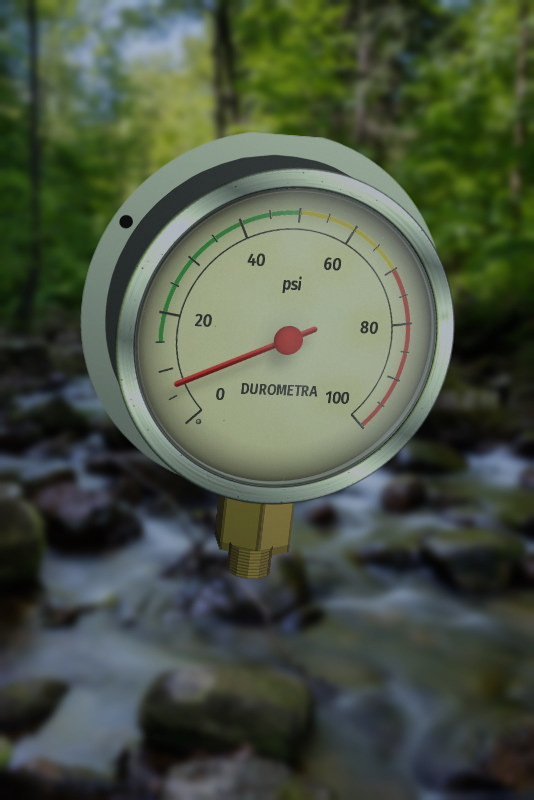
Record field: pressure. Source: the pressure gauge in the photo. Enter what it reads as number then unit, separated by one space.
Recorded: 7.5 psi
